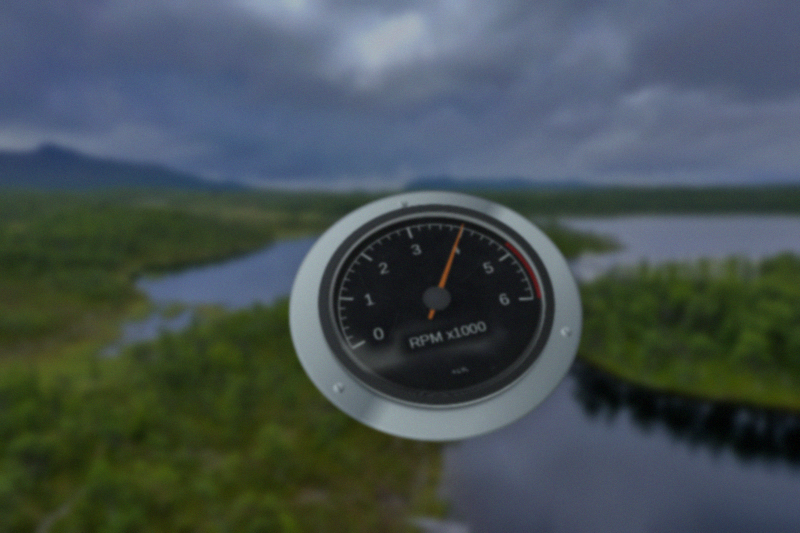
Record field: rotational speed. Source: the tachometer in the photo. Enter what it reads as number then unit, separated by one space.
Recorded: 4000 rpm
